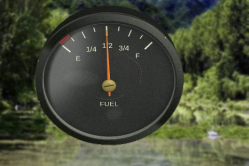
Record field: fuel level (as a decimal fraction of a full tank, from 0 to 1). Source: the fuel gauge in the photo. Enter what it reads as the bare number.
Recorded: 0.5
